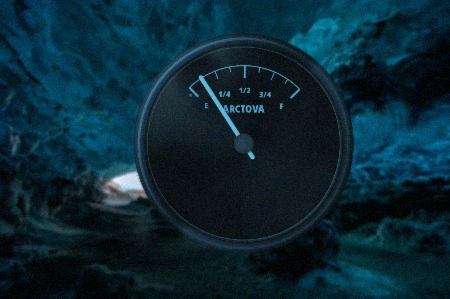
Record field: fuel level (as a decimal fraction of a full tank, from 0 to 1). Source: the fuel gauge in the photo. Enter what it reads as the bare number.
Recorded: 0.125
